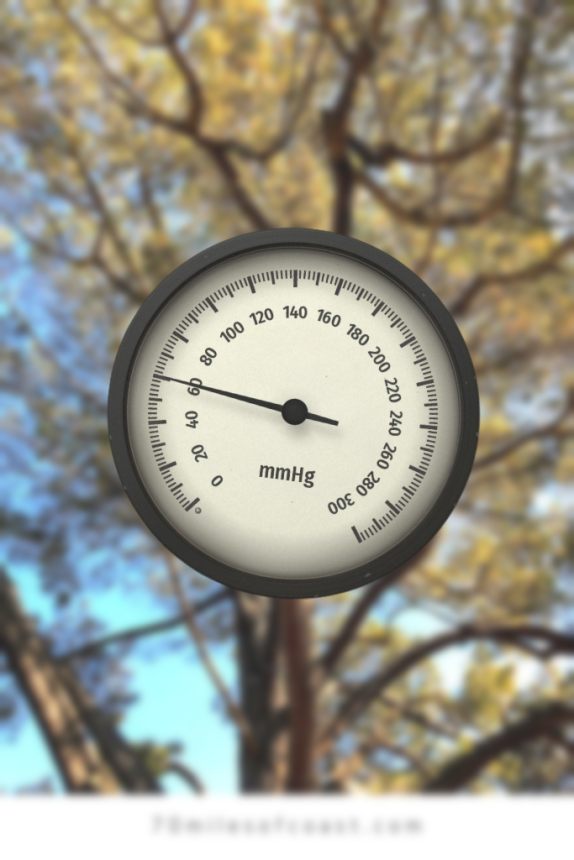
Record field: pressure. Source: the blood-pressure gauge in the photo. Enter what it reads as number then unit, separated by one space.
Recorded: 60 mmHg
